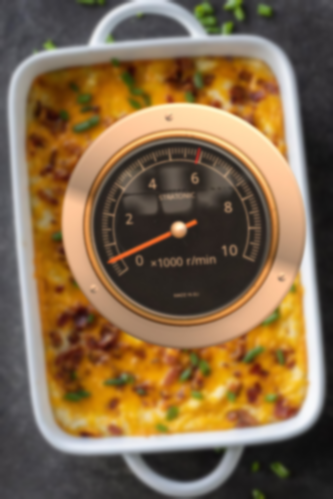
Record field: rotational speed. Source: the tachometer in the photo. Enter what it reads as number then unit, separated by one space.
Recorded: 500 rpm
